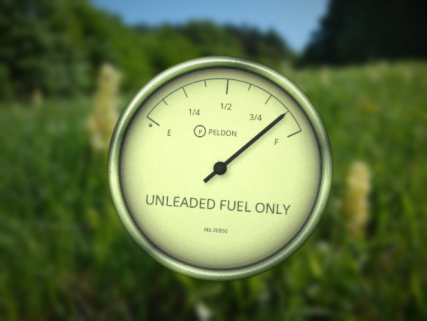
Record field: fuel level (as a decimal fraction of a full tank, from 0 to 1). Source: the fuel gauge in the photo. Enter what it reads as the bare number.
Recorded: 0.875
